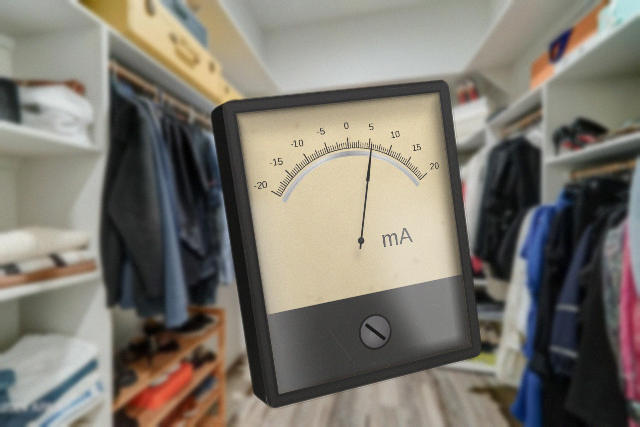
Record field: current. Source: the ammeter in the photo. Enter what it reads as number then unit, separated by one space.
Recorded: 5 mA
